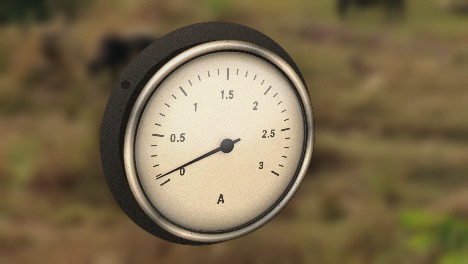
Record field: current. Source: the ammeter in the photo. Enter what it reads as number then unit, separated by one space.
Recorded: 0.1 A
